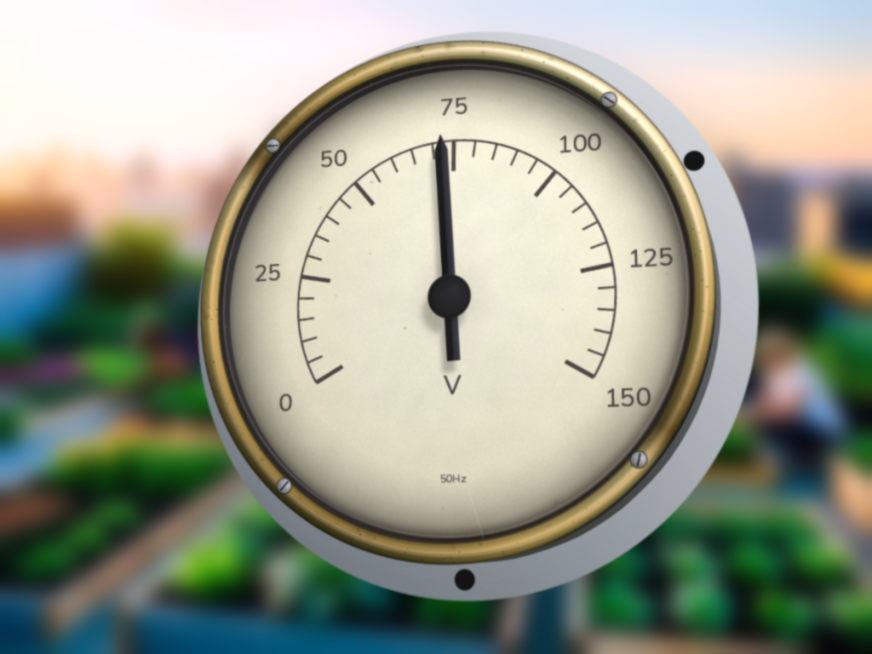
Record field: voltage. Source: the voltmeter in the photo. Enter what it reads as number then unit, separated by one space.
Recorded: 72.5 V
